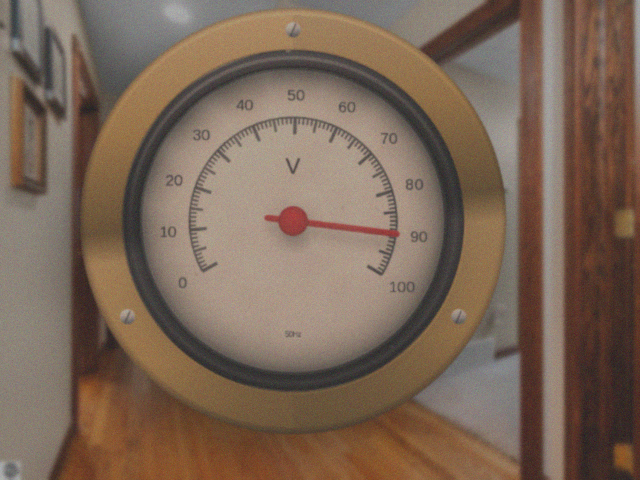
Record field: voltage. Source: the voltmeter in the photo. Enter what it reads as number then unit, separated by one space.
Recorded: 90 V
